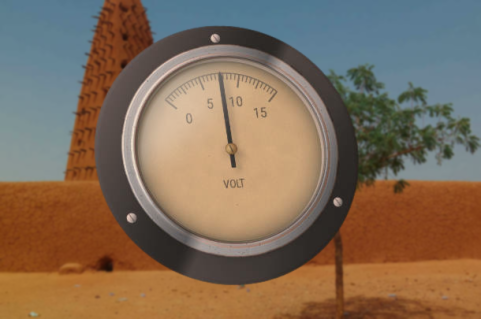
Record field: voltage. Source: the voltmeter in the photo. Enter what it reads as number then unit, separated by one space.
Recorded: 7.5 V
